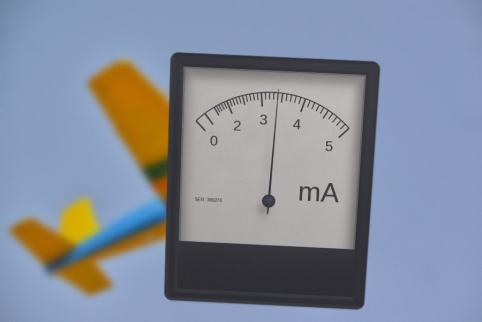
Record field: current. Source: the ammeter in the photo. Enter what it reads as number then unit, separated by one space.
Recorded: 3.4 mA
